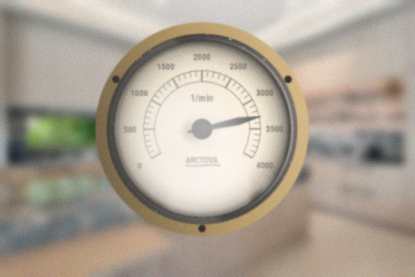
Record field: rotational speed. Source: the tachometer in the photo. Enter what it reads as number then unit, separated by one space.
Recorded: 3300 rpm
